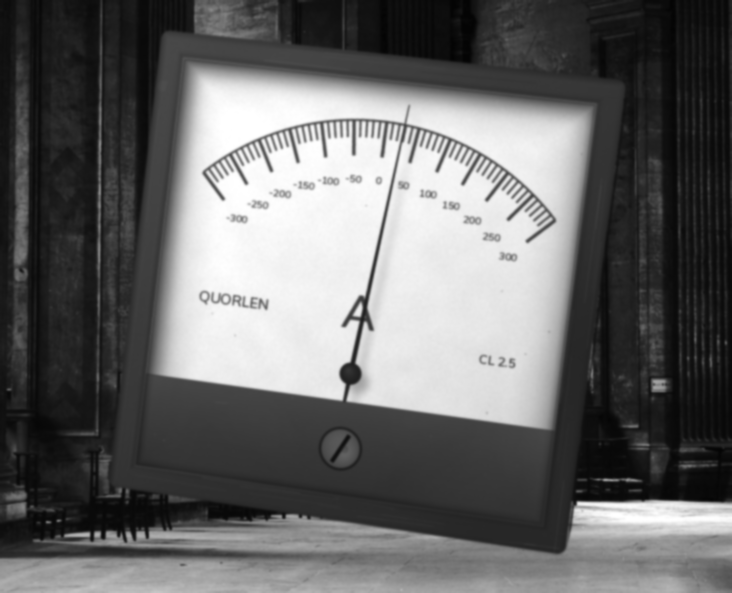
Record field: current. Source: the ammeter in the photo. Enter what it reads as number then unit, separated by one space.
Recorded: 30 A
